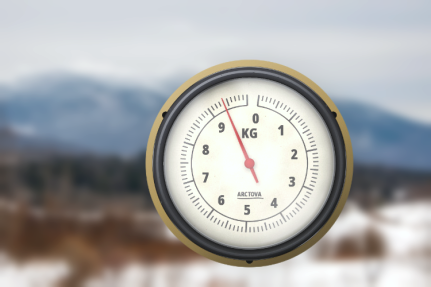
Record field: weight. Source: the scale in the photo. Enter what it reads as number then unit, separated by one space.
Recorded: 9.4 kg
